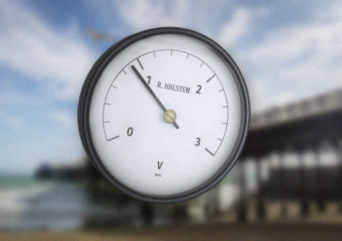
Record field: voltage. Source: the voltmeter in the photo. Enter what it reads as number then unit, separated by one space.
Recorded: 0.9 V
